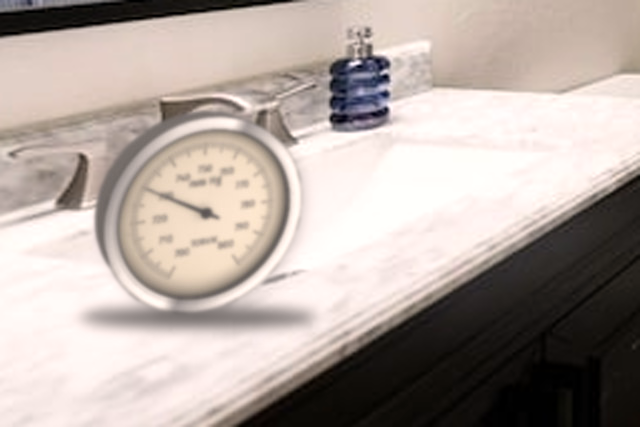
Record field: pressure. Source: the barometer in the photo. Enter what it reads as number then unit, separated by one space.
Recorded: 730 mmHg
